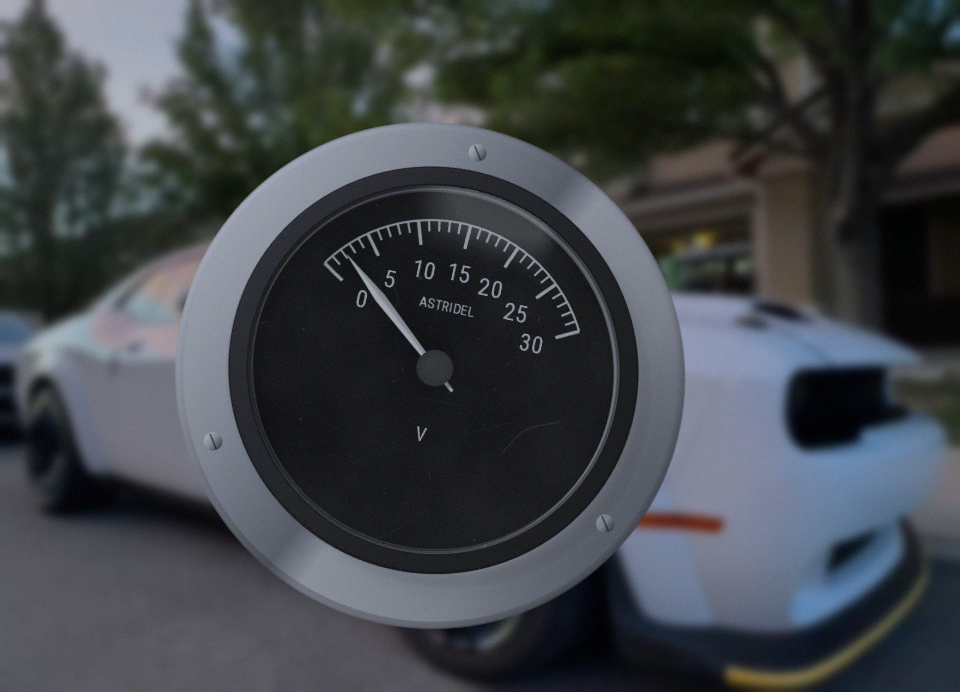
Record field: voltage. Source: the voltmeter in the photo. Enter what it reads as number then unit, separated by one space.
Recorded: 2 V
